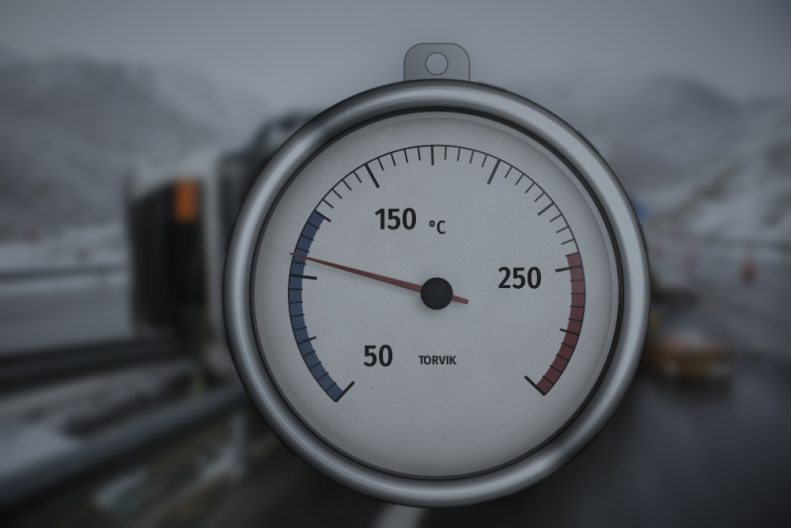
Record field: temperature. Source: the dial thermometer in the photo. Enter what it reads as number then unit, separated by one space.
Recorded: 107.5 °C
